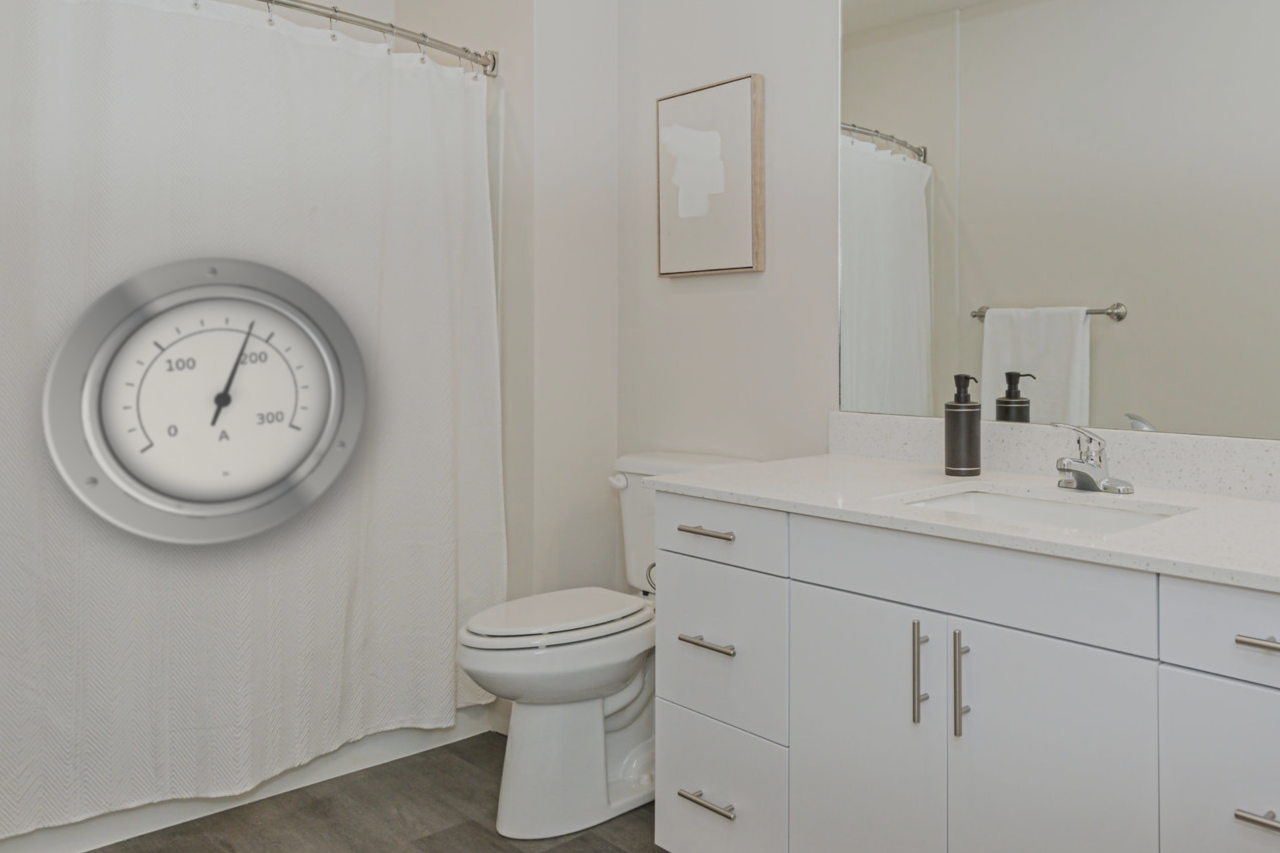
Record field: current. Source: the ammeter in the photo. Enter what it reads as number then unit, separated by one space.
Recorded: 180 A
